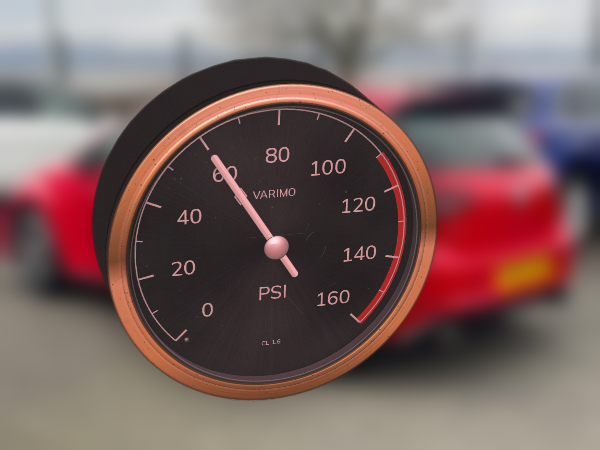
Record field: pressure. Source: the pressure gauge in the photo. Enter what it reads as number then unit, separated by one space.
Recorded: 60 psi
